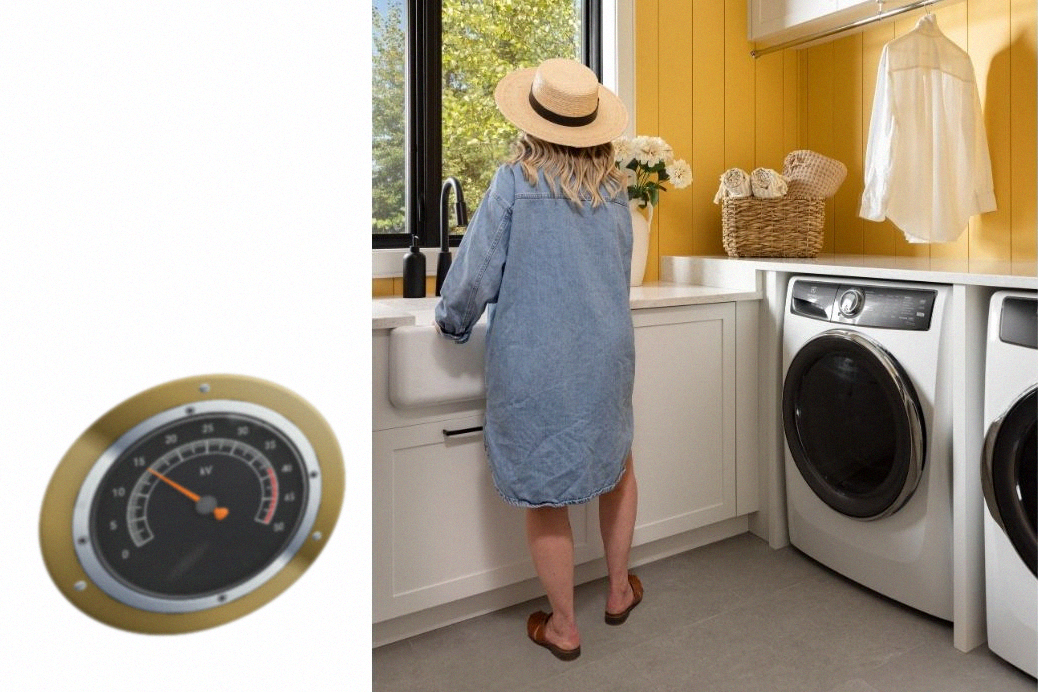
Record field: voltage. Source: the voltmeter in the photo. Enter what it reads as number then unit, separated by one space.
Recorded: 15 kV
